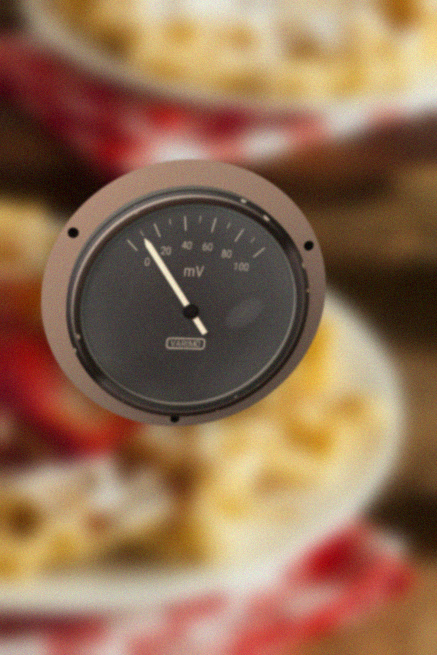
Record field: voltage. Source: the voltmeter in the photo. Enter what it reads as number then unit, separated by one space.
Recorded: 10 mV
